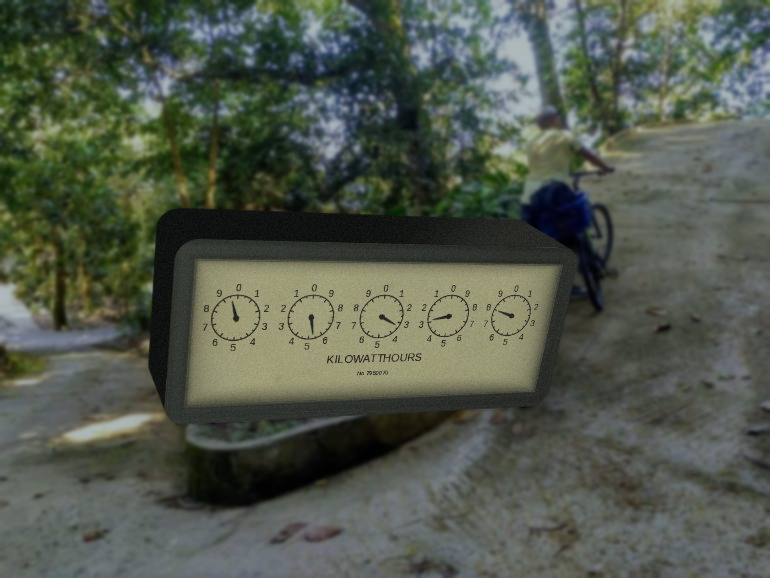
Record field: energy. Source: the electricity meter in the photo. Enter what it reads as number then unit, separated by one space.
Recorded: 95328 kWh
